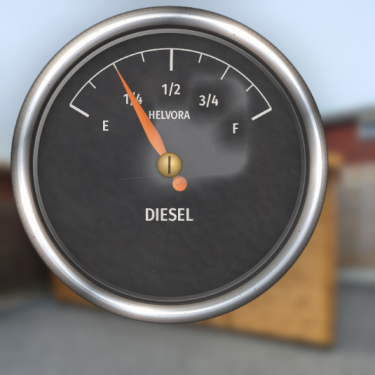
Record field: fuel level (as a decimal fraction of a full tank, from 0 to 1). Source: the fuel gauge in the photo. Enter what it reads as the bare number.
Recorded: 0.25
